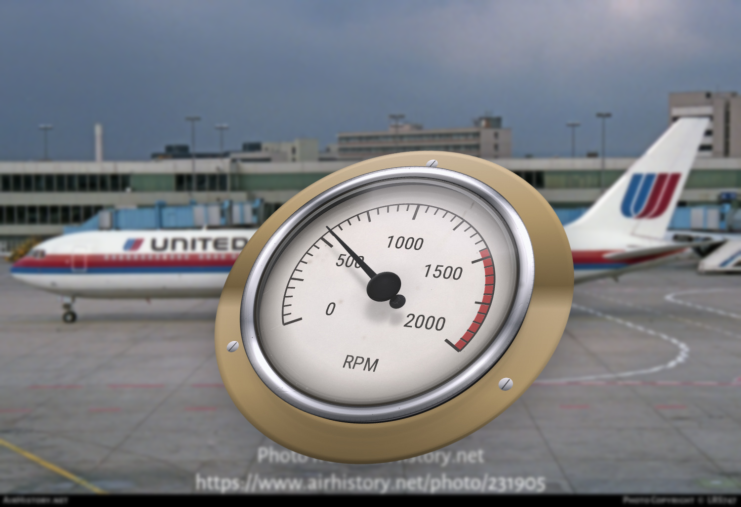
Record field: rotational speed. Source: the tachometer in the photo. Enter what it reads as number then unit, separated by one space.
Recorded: 550 rpm
